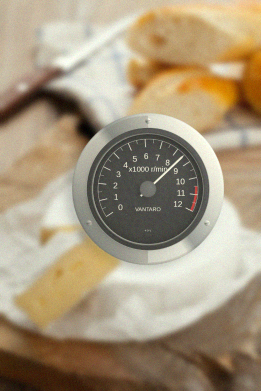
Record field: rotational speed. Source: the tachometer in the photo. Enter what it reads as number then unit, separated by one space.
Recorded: 8500 rpm
